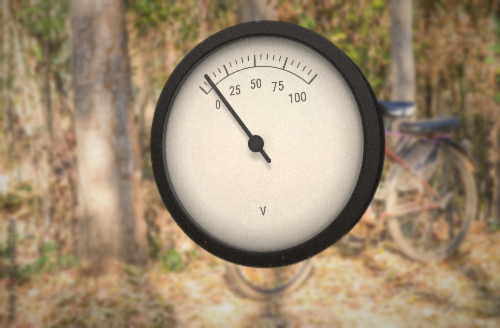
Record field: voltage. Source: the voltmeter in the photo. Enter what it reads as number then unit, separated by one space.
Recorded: 10 V
